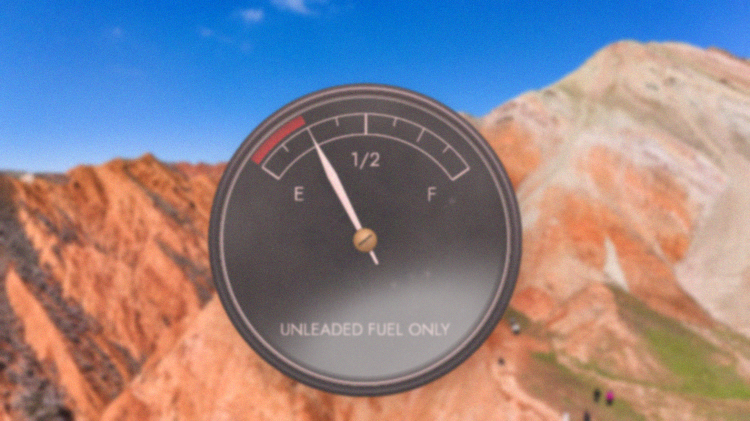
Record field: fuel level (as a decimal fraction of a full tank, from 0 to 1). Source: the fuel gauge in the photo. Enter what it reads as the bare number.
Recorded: 0.25
